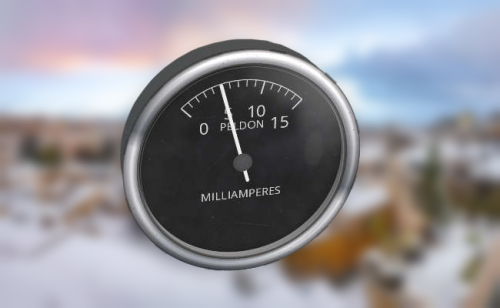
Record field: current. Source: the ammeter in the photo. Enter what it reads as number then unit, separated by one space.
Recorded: 5 mA
